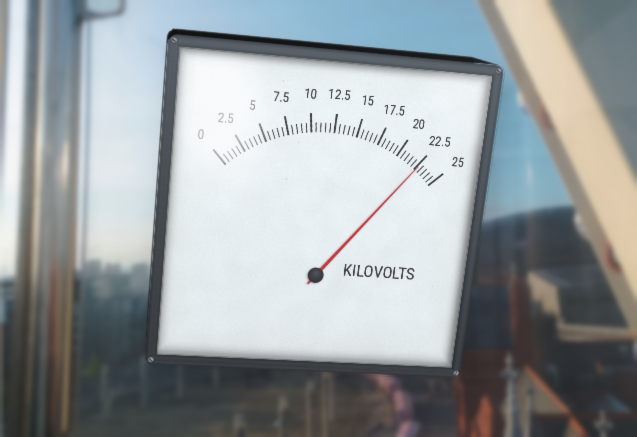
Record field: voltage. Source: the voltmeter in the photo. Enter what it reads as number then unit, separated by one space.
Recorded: 22.5 kV
